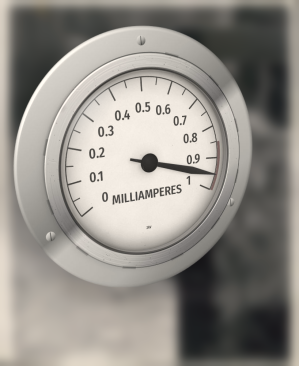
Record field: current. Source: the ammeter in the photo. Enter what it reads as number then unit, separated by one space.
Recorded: 0.95 mA
